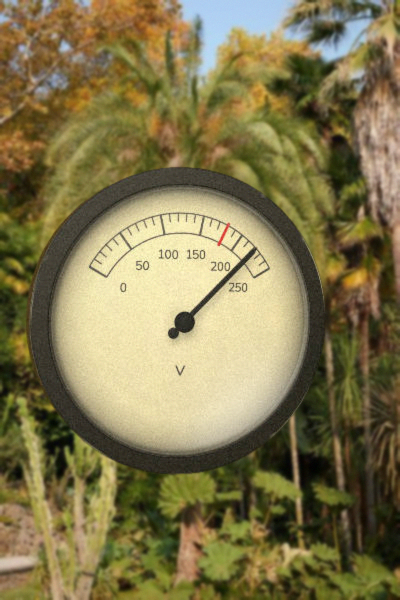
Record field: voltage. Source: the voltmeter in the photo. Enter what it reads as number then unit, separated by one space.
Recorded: 220 V
